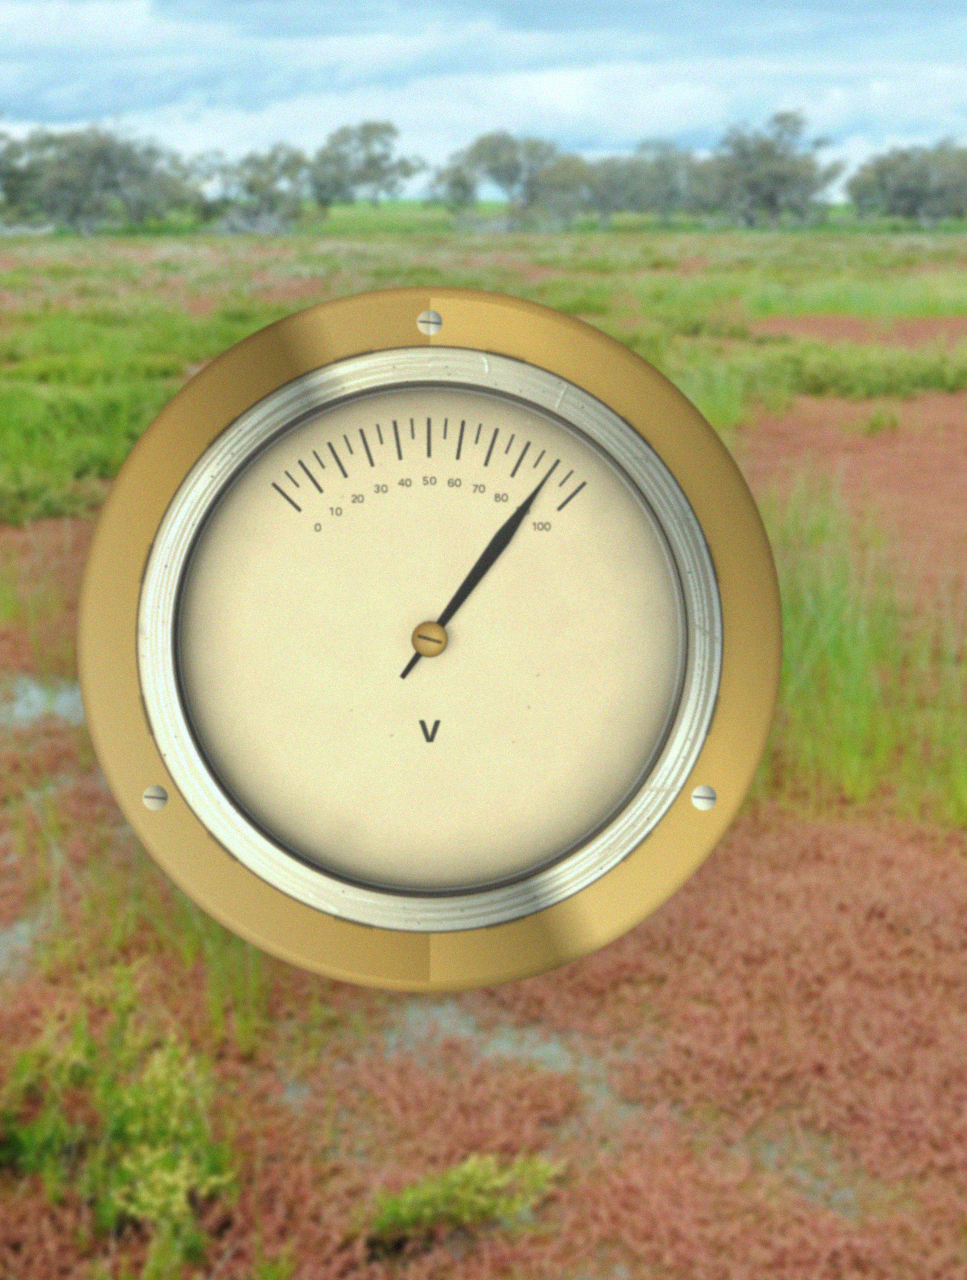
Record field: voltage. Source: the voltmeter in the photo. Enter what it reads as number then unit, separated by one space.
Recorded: 90 V
